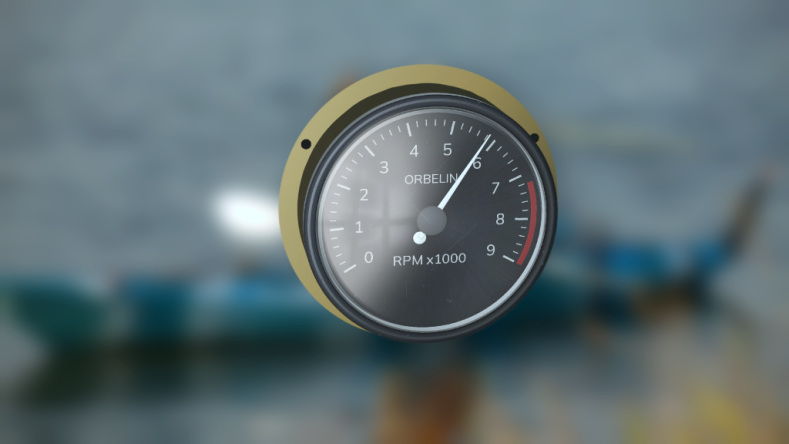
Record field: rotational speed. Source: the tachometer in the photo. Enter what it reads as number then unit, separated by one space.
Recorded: 5800 rpm
